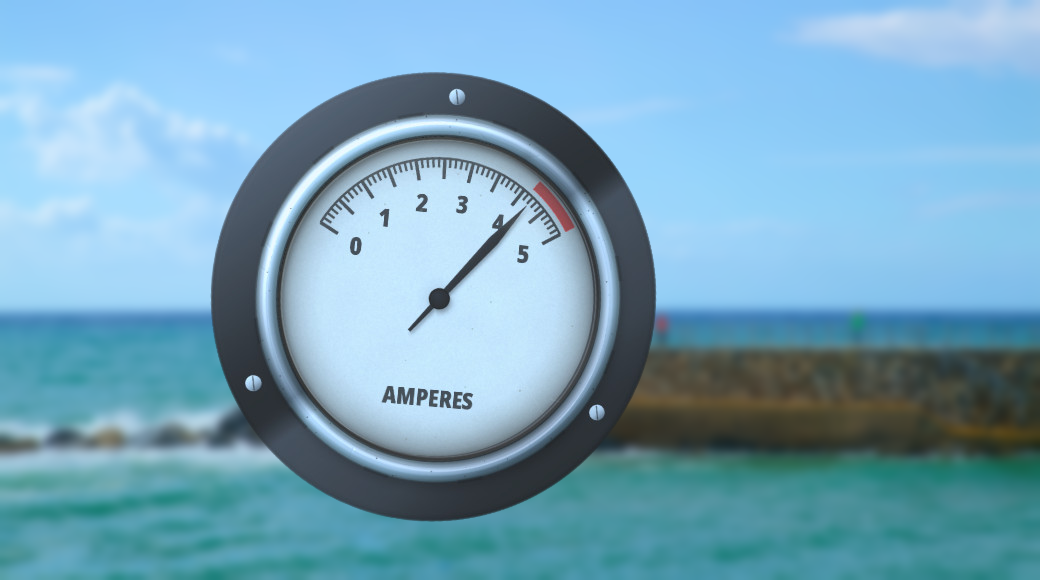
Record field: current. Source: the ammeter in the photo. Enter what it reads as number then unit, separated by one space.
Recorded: 4.2 A
